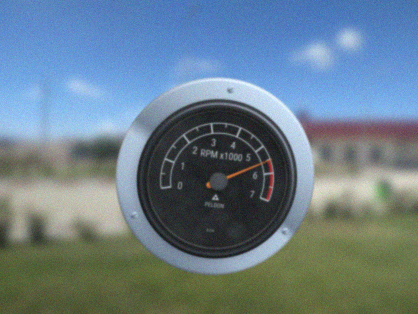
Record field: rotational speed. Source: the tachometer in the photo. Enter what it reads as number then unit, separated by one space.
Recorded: 5500 rpm
